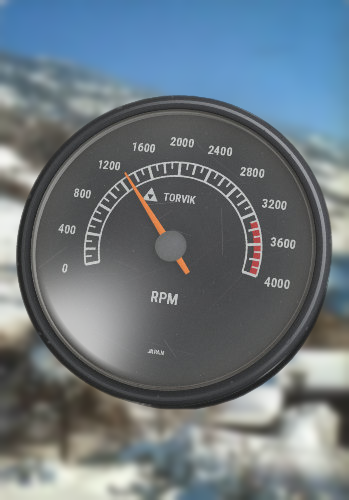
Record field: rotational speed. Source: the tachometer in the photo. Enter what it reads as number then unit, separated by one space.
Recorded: 1300 rpm
